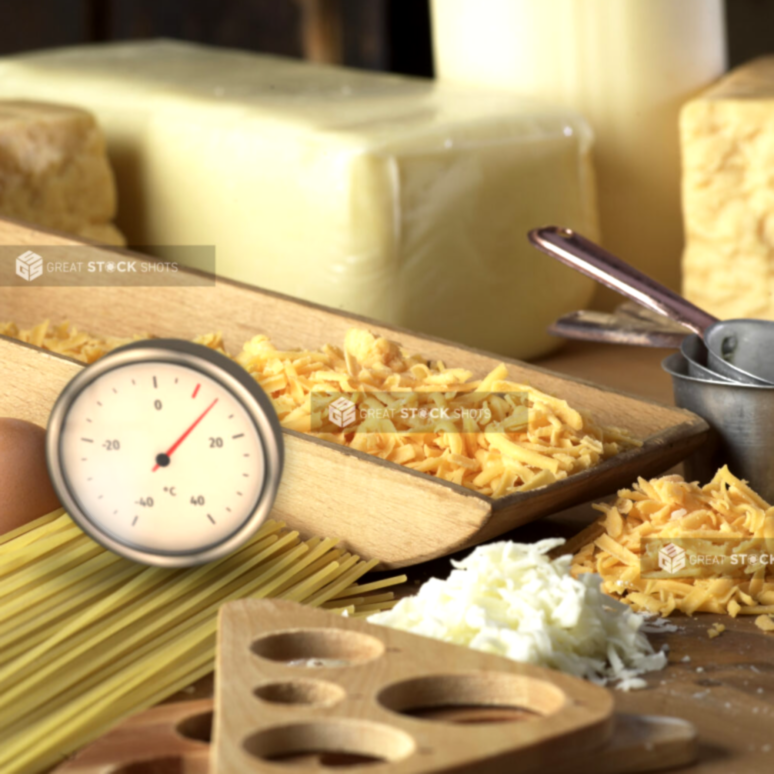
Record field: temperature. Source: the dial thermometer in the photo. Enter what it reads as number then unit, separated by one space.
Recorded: 12 °C
